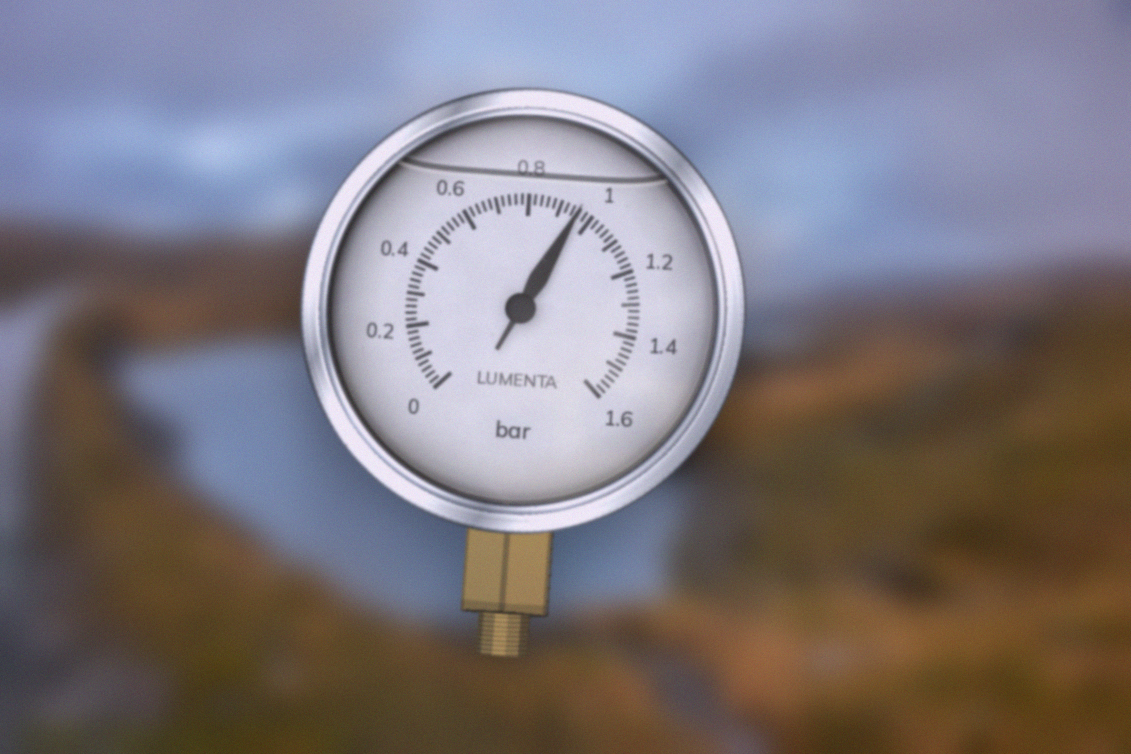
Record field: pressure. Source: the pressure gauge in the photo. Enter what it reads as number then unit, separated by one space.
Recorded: 0.96 bar
